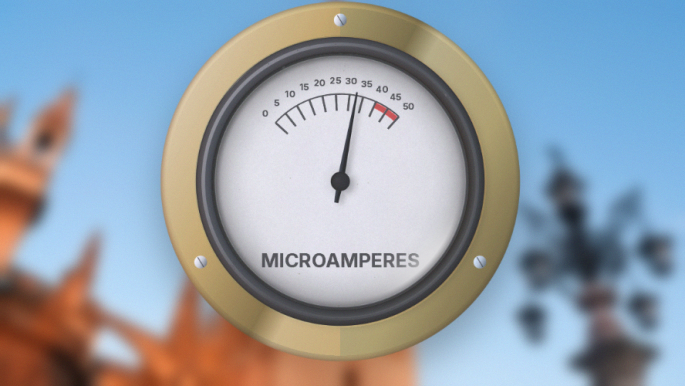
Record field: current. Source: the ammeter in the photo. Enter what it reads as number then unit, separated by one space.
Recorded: 32.5 µA
